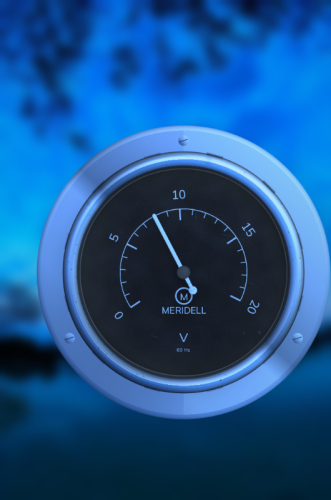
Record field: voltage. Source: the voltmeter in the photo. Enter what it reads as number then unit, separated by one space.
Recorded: 8 V
